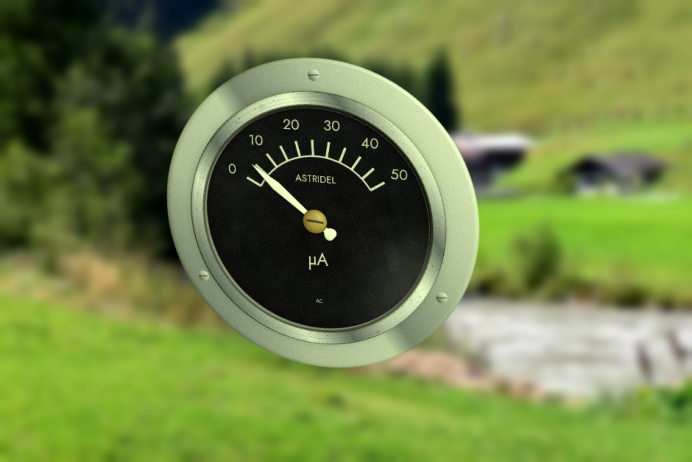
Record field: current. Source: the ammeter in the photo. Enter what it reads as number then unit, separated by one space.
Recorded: 5 µA
